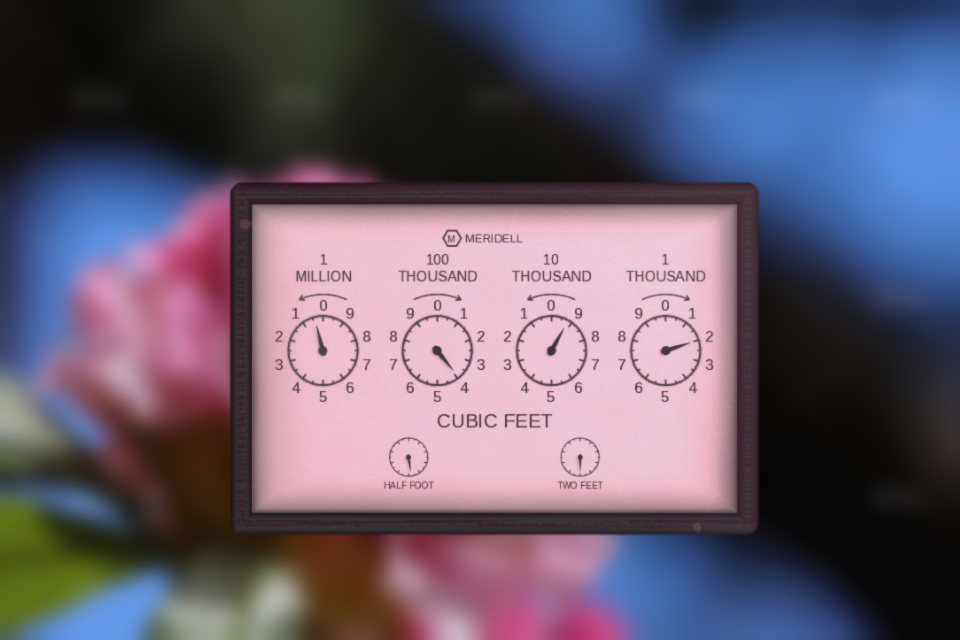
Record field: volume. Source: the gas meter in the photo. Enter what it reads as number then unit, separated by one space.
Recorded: 39200 ft³
